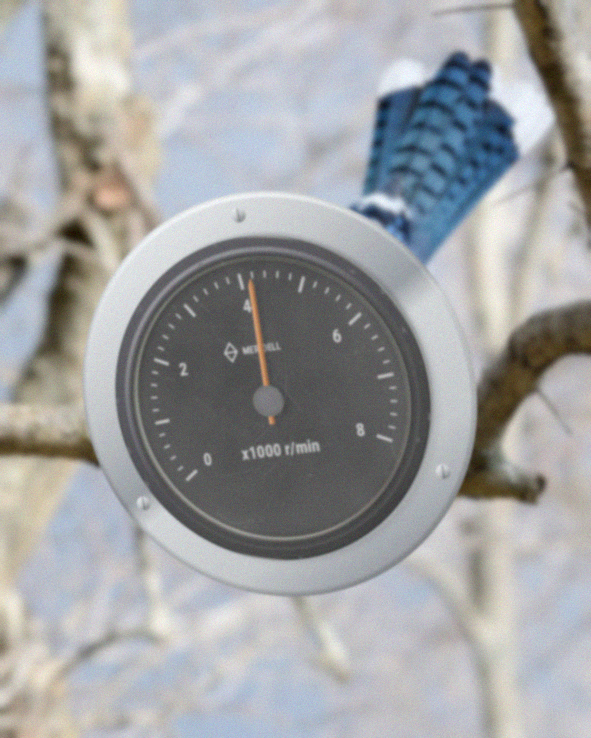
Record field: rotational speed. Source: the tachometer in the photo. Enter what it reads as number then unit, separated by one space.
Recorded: 4200 rpm
